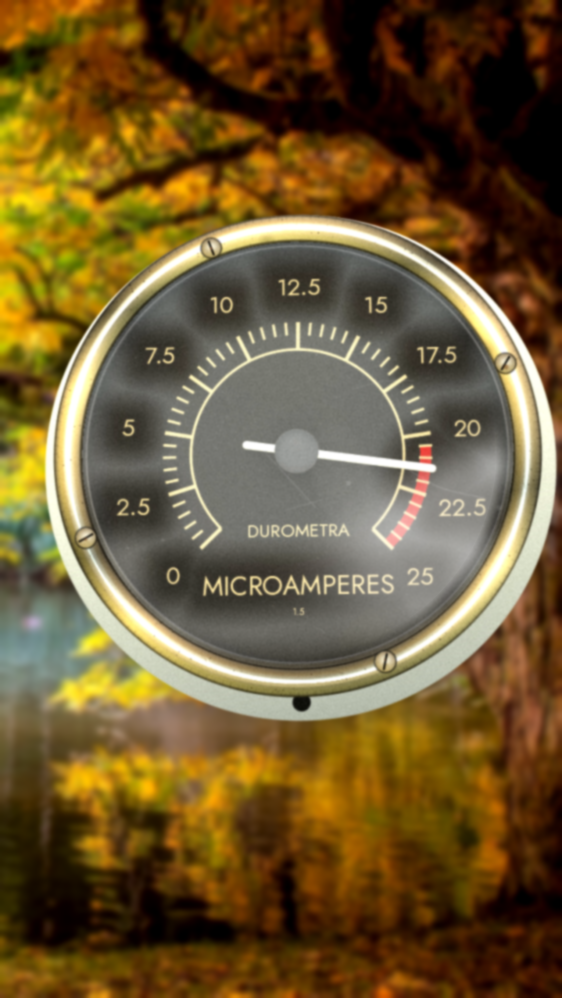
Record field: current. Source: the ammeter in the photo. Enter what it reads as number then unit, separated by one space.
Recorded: 21.5 µA
